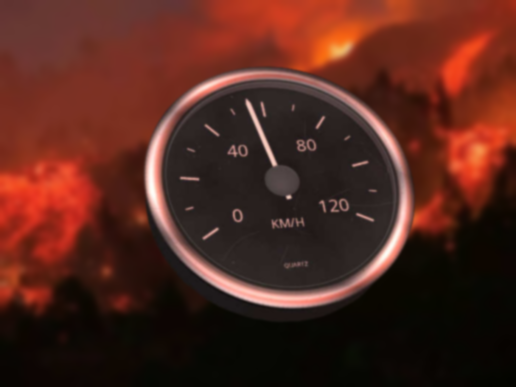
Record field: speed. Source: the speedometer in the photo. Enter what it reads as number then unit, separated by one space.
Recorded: 55 km/h
